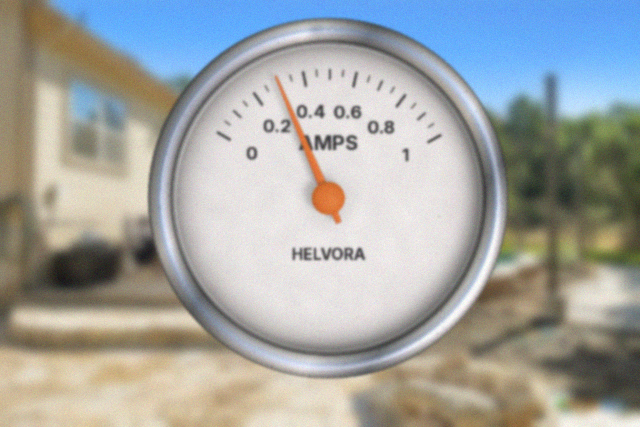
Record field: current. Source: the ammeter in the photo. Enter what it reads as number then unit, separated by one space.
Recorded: 0.3 A
